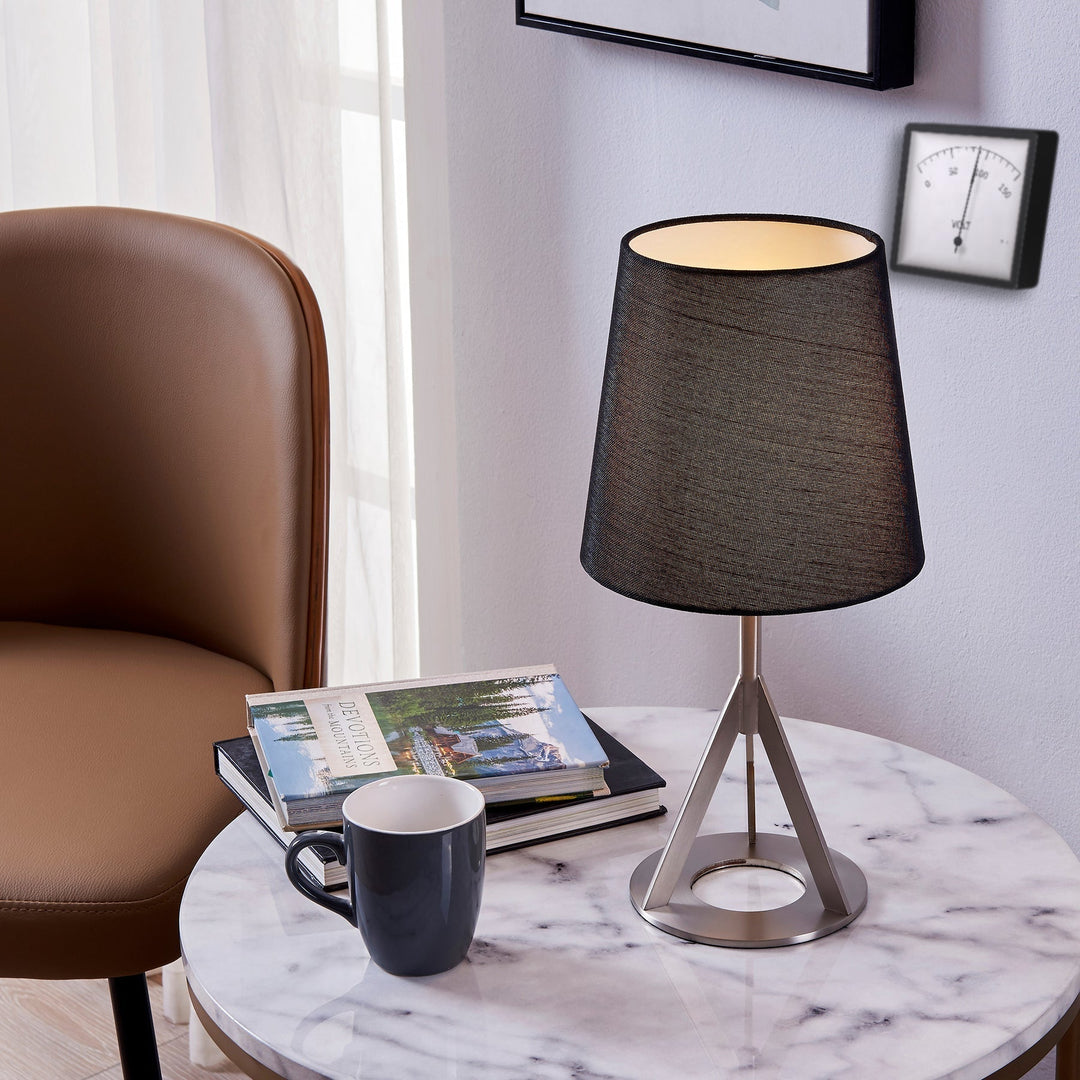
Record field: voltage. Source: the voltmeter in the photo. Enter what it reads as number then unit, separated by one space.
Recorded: 90 V
